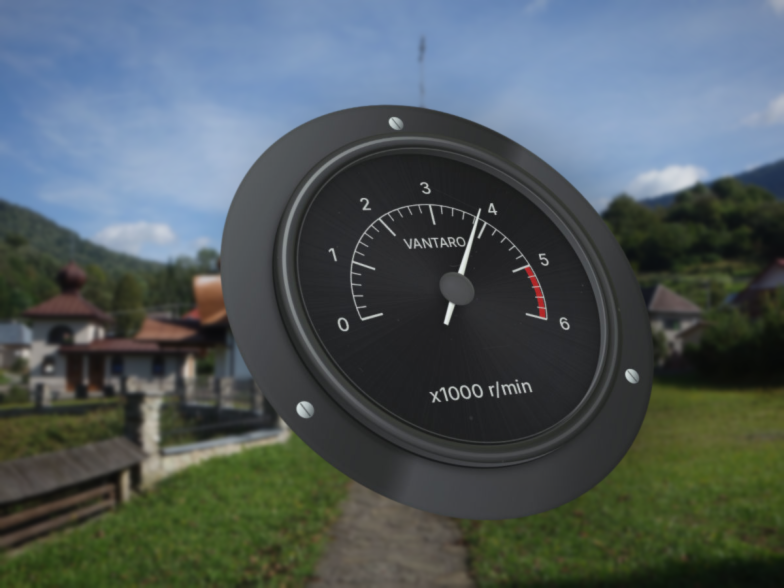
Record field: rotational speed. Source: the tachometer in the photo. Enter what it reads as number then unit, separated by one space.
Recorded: 3800 rpm
